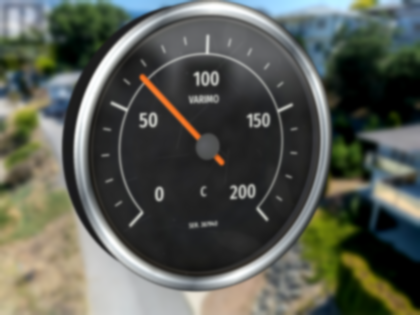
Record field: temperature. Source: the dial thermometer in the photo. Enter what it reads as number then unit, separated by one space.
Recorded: 65 °C
